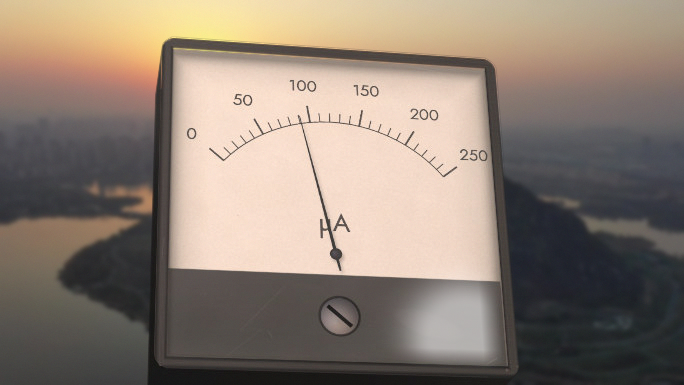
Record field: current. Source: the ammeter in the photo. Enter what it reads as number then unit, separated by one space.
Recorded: 90 µA
